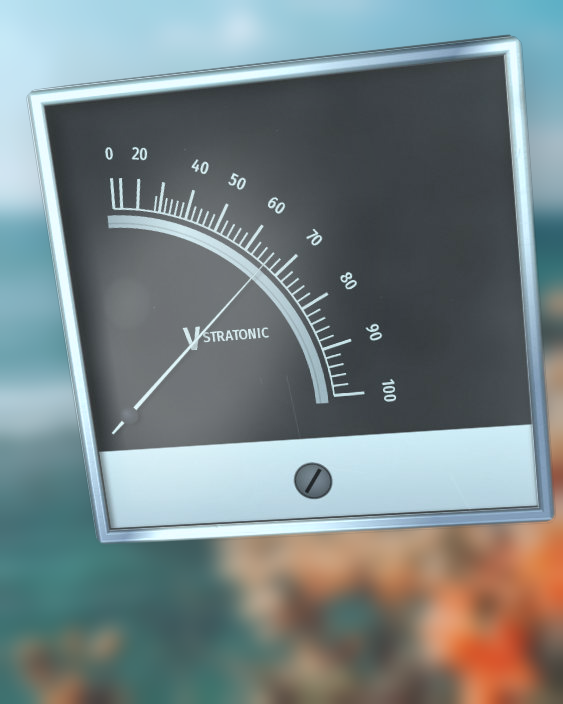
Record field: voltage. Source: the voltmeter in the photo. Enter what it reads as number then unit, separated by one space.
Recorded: 66 V
